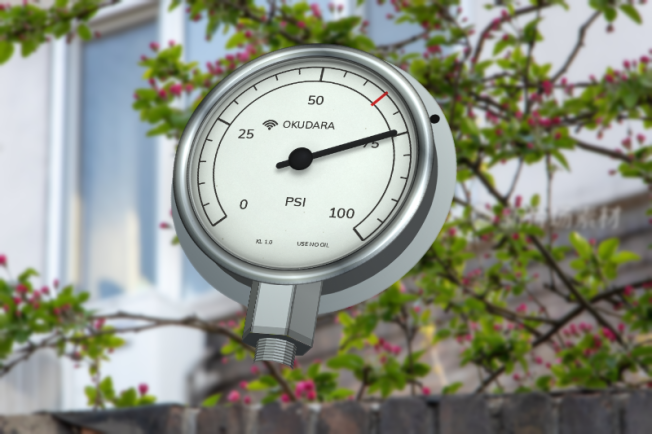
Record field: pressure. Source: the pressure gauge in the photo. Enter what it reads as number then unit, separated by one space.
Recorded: 75 psi
